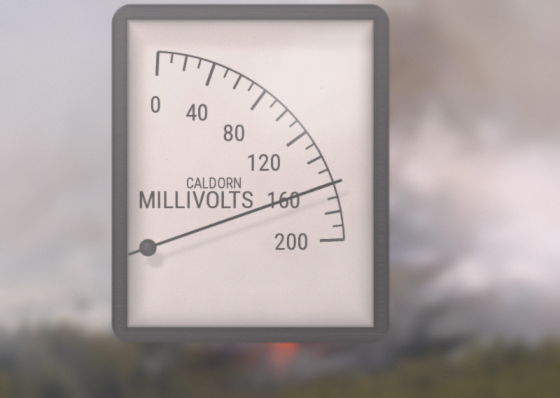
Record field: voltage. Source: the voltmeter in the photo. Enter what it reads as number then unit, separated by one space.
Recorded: 160 mV
